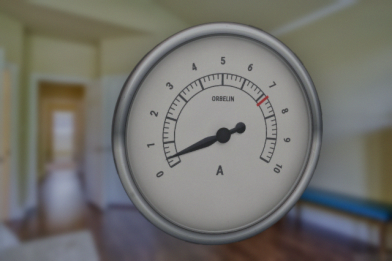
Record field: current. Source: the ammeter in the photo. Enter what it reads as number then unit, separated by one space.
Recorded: 0.4 A
